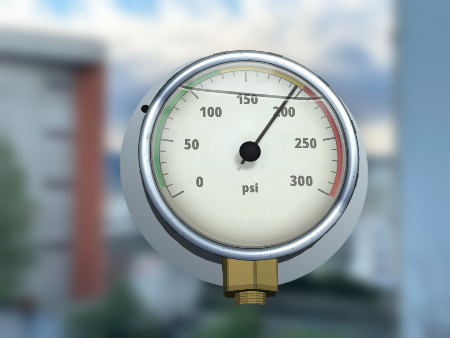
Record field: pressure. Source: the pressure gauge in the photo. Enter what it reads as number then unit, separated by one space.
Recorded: 195 psi
